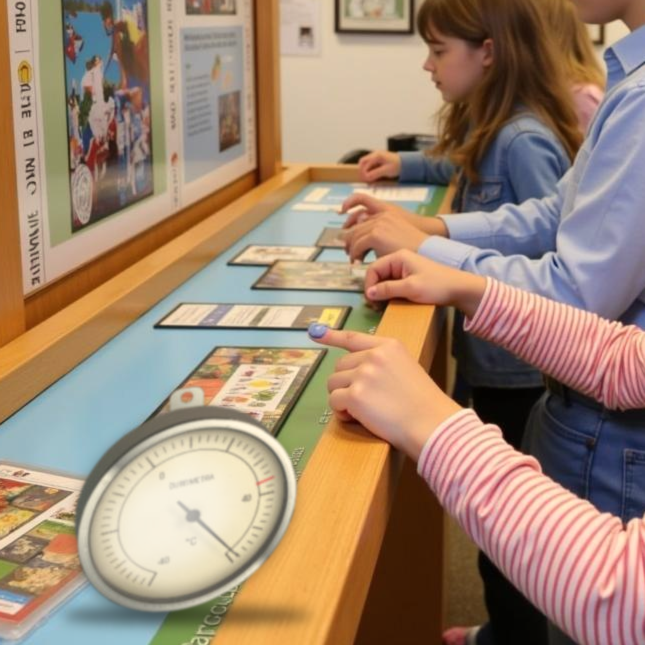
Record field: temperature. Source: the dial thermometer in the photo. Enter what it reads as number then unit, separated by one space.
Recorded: 58 °C
